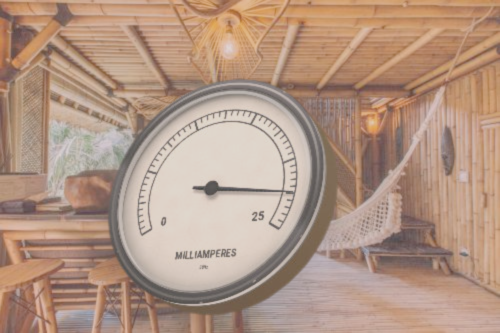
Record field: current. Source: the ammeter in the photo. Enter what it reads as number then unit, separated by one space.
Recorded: 22.5 mA
